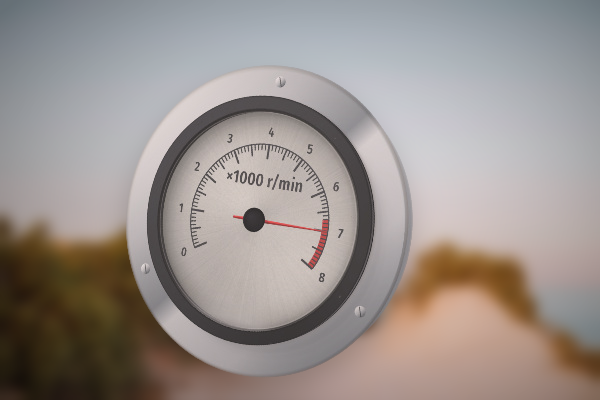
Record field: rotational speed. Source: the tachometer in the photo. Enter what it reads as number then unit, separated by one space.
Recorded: 7000 rpm
